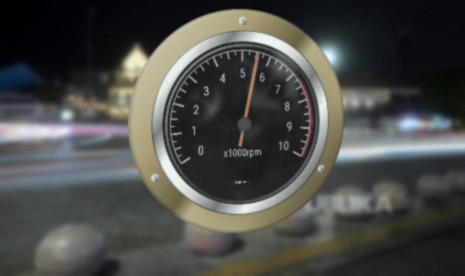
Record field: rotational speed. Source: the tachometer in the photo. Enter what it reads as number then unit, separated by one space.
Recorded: 5500 rpm
